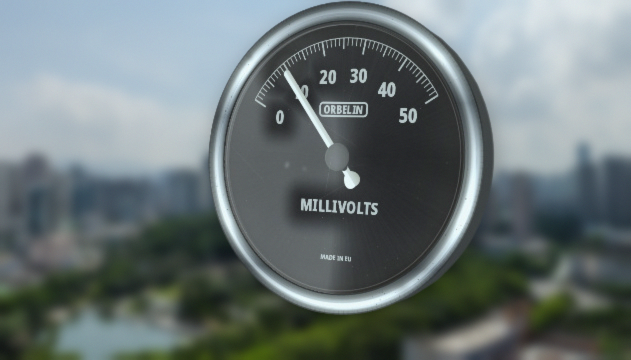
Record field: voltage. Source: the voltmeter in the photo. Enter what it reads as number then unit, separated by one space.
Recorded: 10 mV
